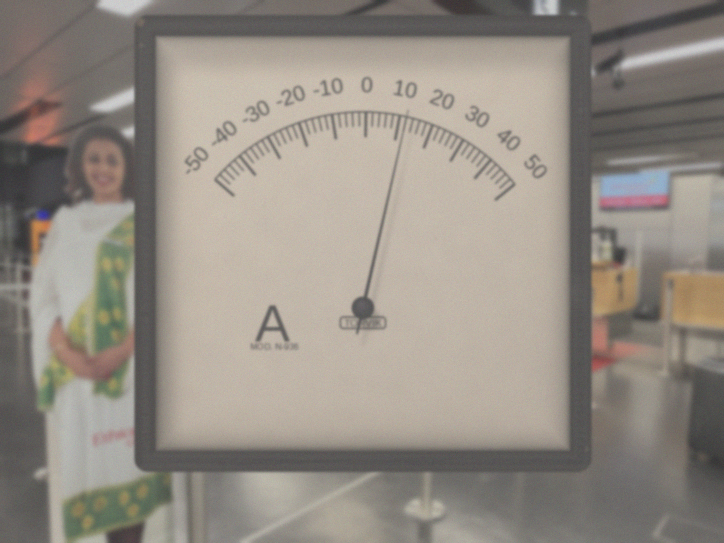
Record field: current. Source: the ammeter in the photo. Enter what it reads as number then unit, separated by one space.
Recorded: 12 A
